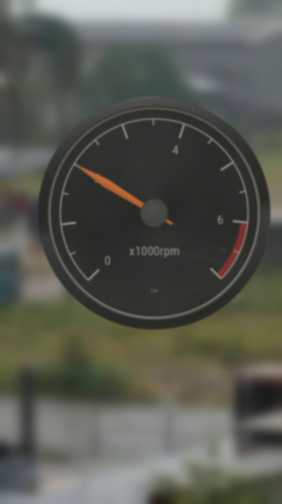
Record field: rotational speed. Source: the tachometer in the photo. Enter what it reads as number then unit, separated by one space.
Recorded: 2000 rpm
